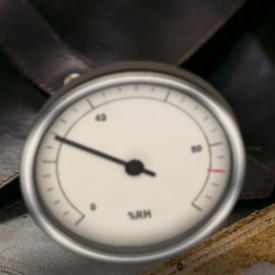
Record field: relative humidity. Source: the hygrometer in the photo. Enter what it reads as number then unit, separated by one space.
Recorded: 28 %
